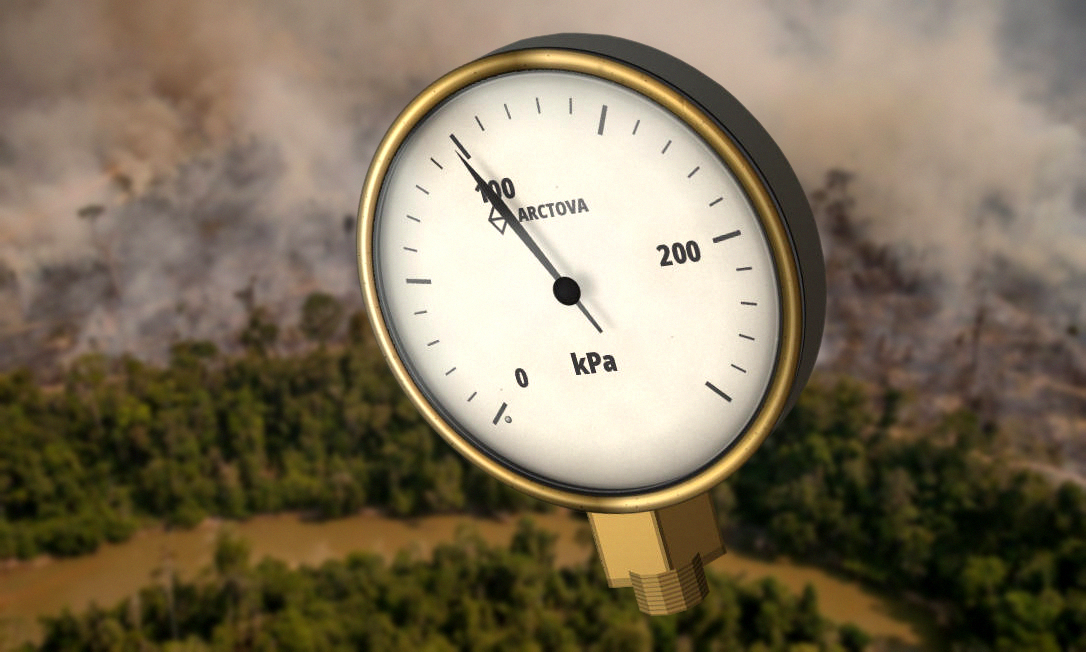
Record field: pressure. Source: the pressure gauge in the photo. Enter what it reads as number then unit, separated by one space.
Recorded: 100 kPa
